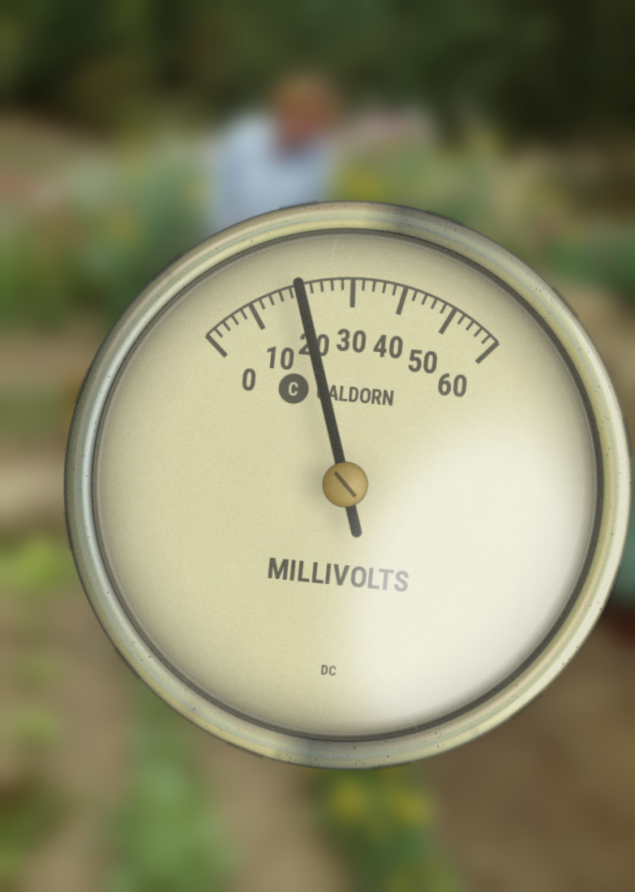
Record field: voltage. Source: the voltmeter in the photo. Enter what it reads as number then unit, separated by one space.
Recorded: 20 mV
